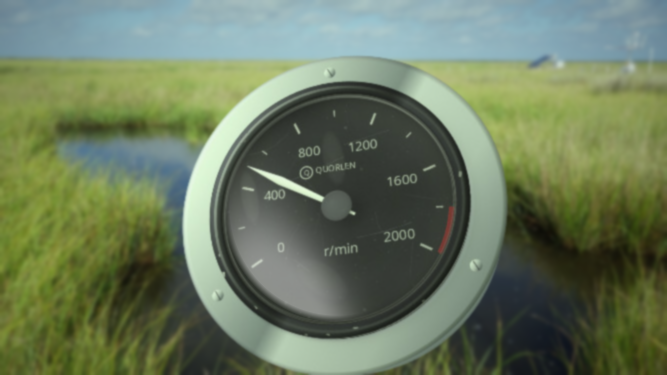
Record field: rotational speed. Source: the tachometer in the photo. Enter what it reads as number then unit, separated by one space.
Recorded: 500 rpm
